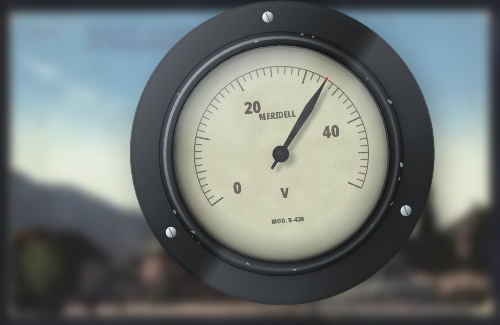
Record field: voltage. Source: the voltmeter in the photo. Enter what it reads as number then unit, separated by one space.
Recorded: 33 V
